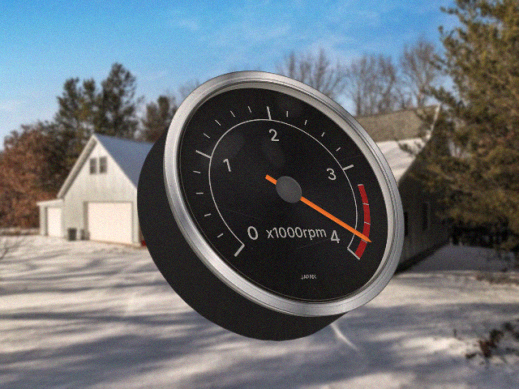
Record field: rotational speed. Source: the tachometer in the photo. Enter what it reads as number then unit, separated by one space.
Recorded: 3800 rpm
